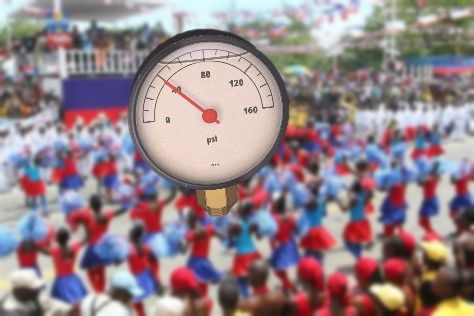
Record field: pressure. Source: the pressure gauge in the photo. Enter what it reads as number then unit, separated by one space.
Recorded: 40 psi
